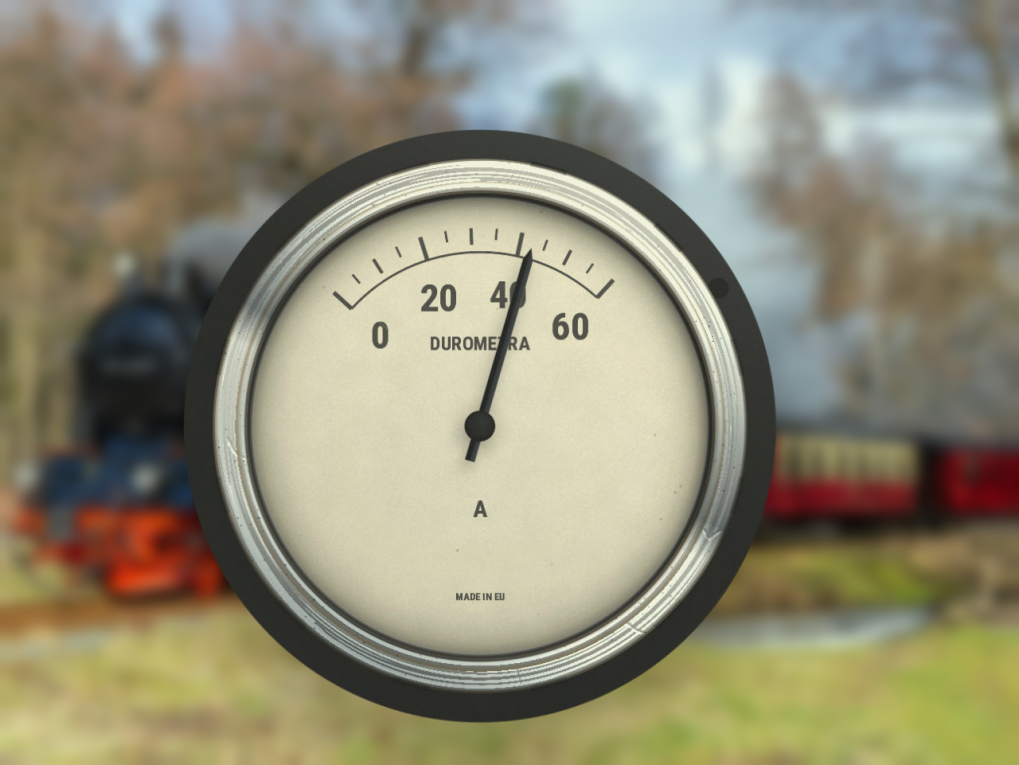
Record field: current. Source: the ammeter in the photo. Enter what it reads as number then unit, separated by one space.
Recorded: 42.5 A
